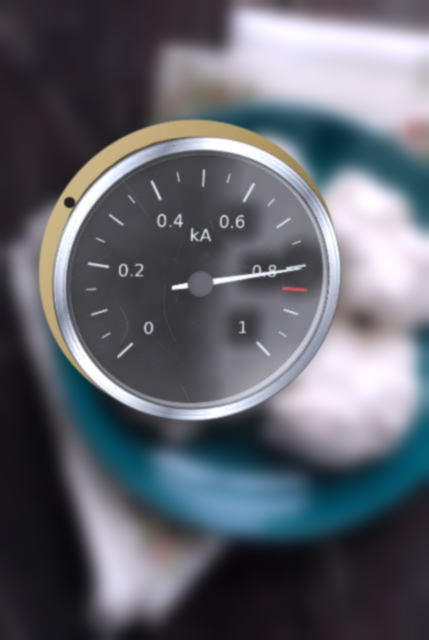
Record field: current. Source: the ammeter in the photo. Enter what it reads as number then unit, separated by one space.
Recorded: 0.8 kA
